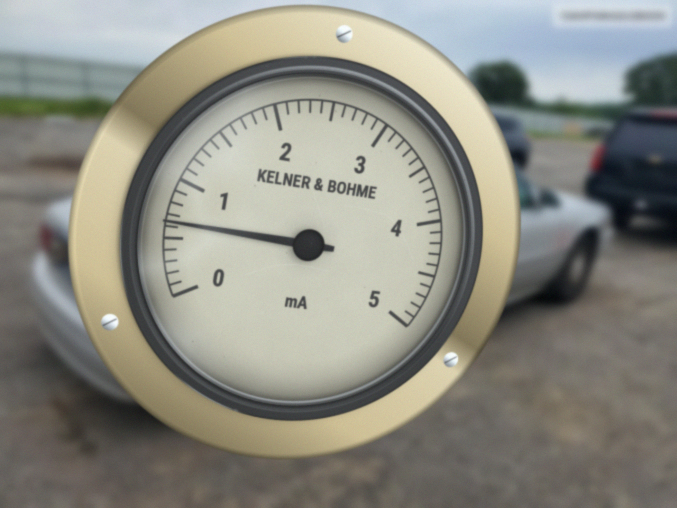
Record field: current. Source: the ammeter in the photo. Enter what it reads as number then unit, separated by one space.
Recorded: 0.65 mA
